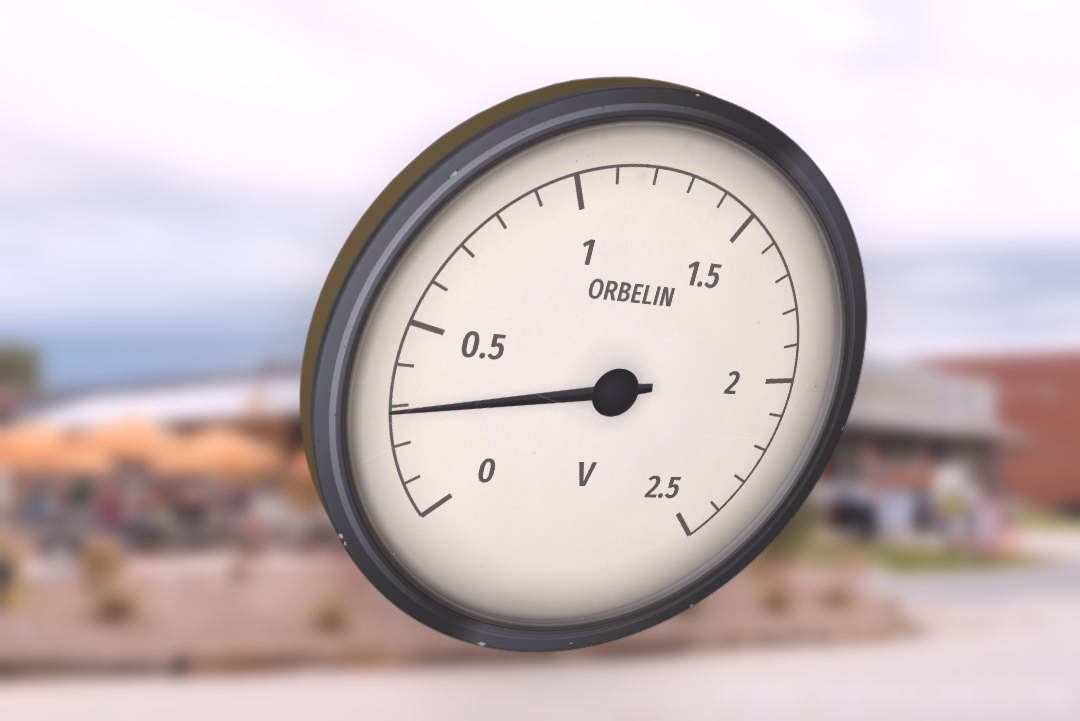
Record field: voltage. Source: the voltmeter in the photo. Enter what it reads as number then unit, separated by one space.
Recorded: 0.3 V
